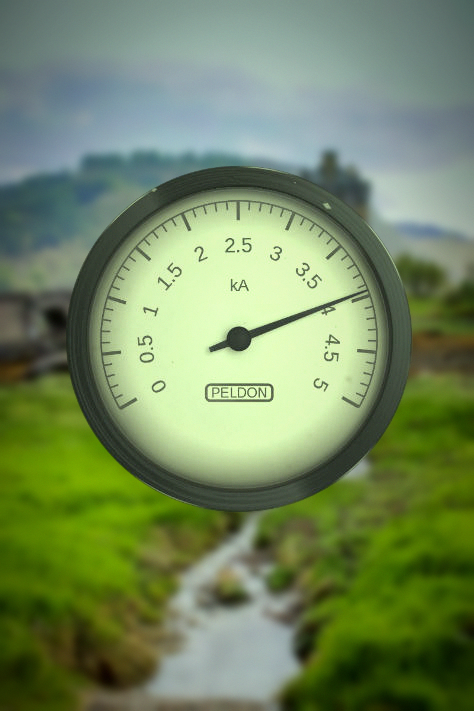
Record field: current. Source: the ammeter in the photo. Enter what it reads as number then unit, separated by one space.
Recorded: 3.95 kA
